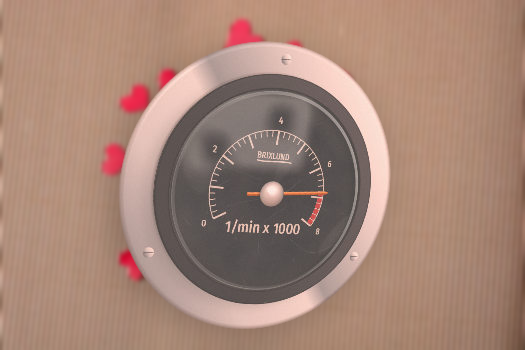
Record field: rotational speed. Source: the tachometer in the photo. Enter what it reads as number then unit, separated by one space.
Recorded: 6800 rpm
